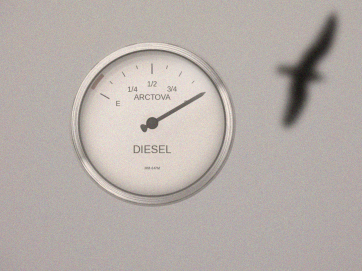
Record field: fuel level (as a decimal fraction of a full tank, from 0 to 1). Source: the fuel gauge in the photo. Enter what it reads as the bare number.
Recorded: 1
